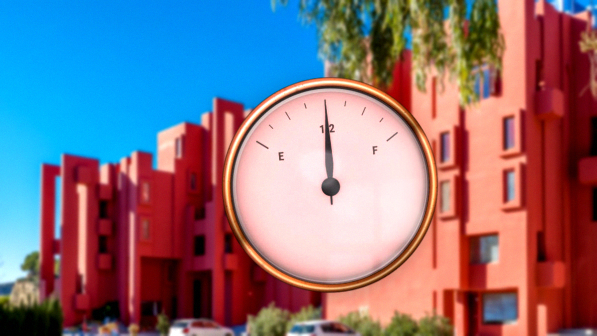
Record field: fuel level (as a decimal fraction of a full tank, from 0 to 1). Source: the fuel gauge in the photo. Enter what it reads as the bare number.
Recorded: 0.5
